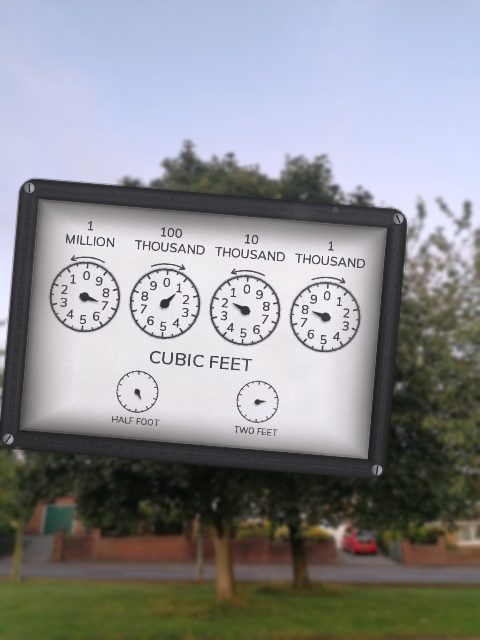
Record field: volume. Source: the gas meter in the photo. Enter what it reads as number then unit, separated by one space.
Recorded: 711800 ft³
